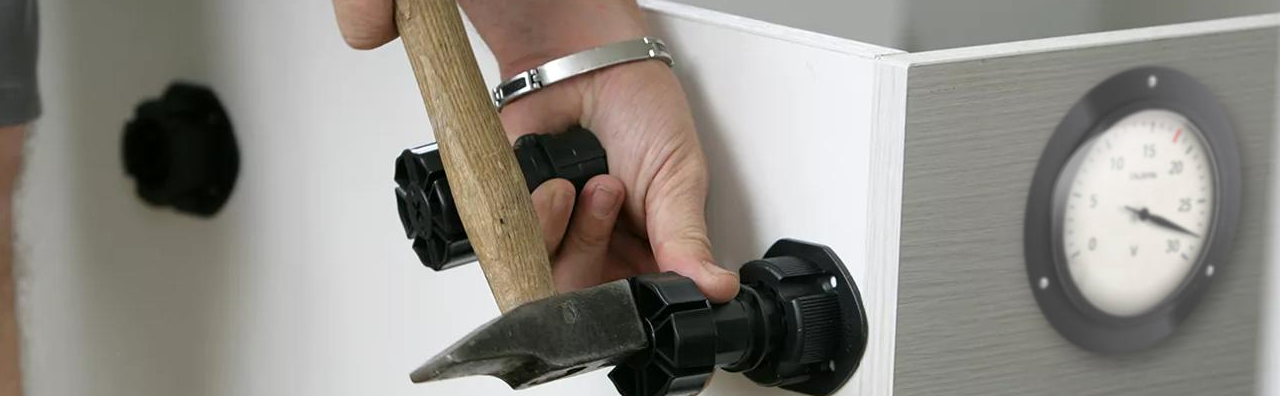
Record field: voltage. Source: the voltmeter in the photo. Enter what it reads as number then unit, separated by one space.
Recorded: 28 V
